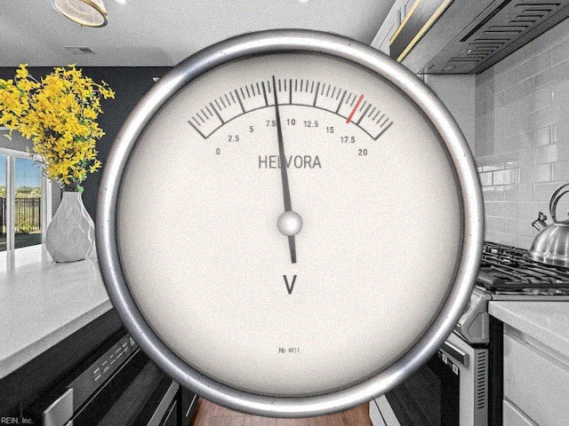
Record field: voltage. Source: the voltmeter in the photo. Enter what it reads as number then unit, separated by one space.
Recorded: 8.5 V
